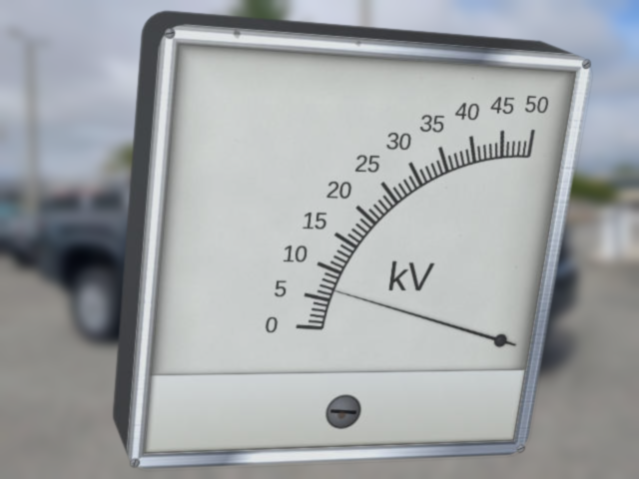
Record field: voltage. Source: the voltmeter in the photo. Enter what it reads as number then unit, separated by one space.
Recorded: 7 kV
